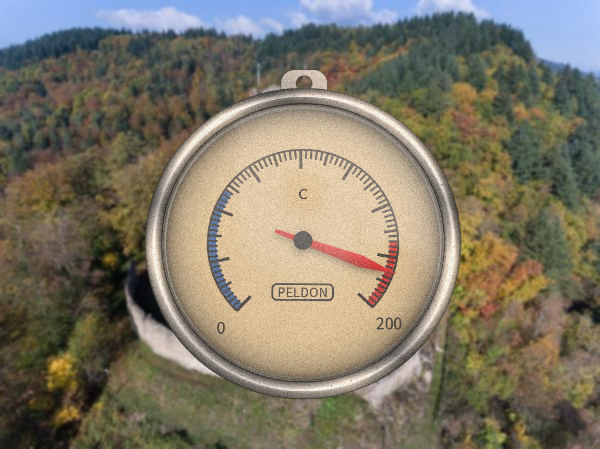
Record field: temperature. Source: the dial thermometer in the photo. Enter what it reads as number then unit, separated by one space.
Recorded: 182.5 °C
